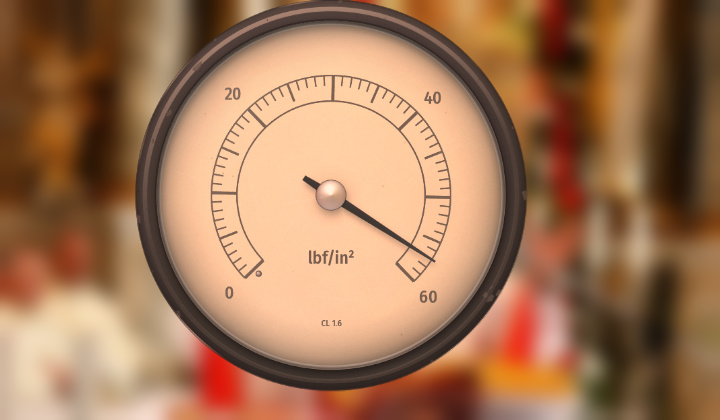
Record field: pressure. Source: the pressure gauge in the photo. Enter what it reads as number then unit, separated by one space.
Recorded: 57 psi
